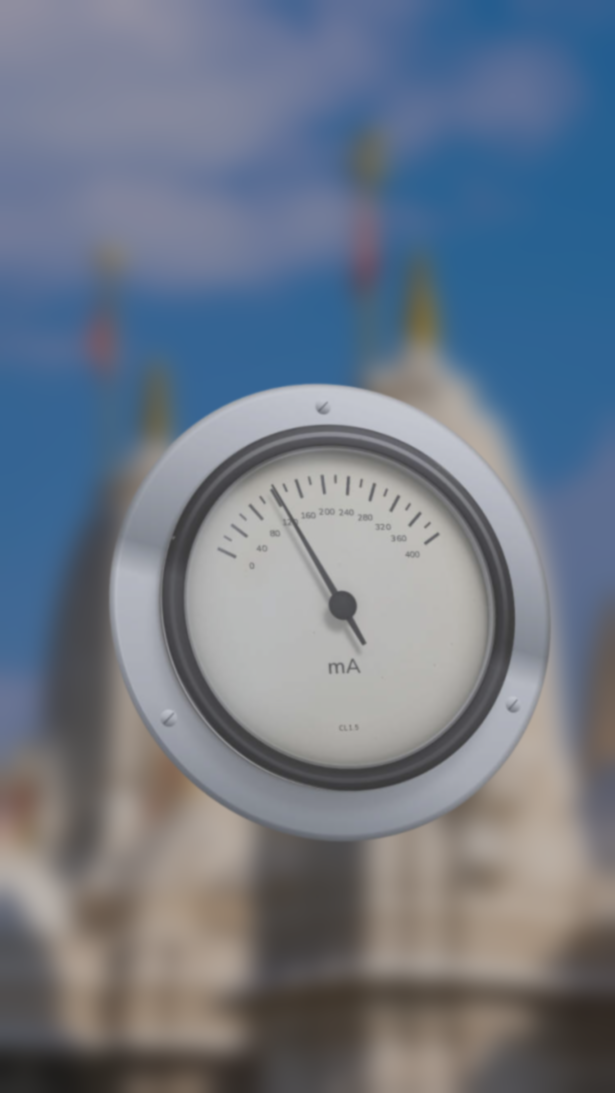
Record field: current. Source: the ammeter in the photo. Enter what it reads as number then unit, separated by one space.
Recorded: 120 mA
